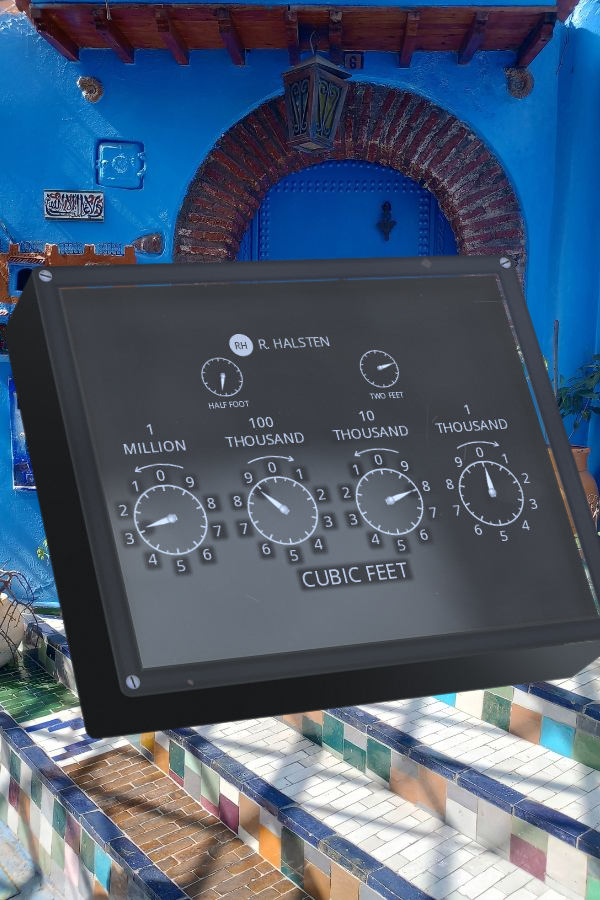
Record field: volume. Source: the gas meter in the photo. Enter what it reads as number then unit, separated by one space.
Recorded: 288000 ft³
